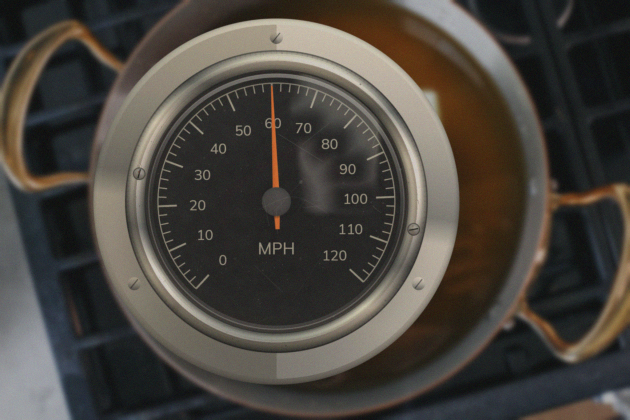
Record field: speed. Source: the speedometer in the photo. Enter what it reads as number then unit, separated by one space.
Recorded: 60 mph
